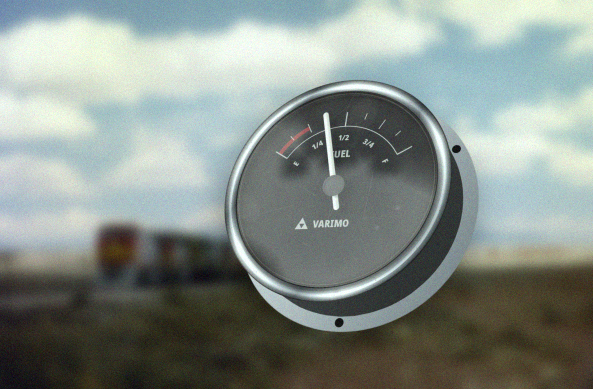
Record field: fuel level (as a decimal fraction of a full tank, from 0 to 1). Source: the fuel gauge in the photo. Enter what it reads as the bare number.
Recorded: 0.375
